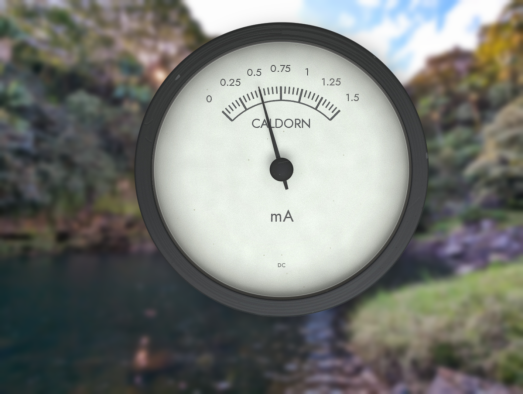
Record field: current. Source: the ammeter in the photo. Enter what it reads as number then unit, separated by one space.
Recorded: 0.5 mA
